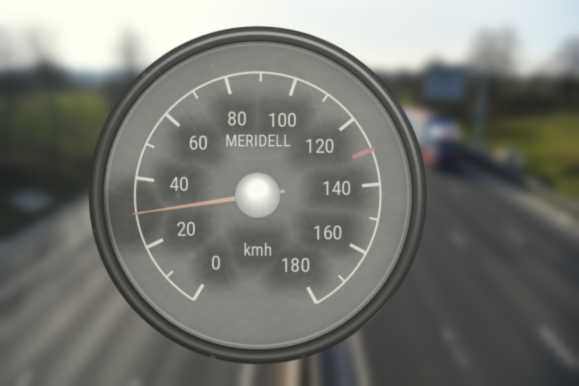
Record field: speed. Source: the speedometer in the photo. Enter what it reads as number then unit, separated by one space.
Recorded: 30 km/h
